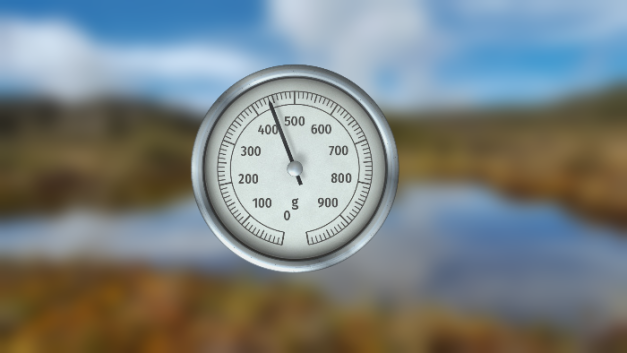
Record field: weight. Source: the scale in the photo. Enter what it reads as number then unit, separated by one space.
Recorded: 440 g
